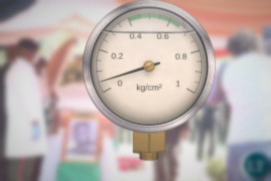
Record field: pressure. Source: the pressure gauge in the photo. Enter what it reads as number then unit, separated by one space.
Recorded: 0.05 kg/cm²
